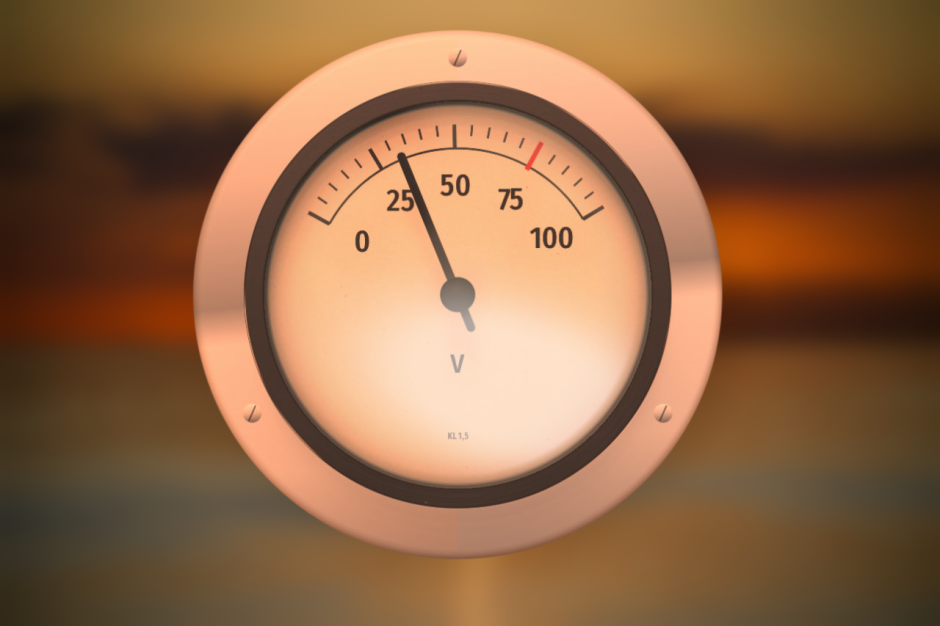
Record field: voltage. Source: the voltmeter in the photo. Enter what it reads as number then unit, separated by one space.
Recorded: 32.5 V
